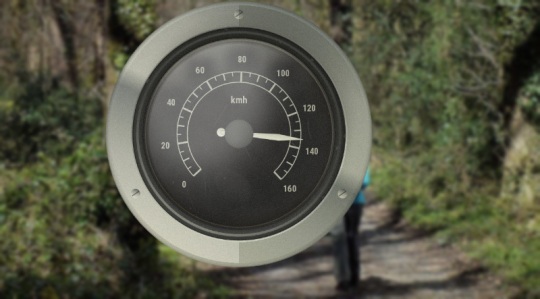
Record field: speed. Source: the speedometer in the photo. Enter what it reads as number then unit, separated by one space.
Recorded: 135 km/h
